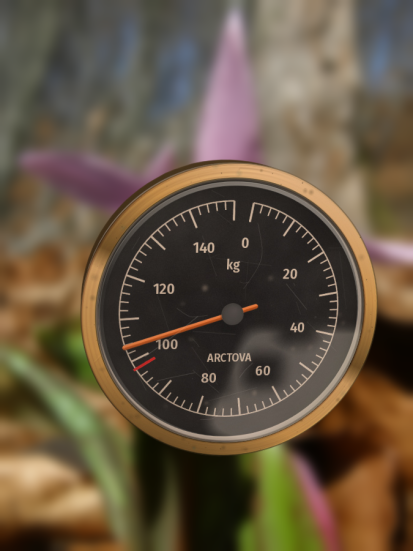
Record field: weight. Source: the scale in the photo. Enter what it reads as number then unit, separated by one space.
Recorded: 104 kg
